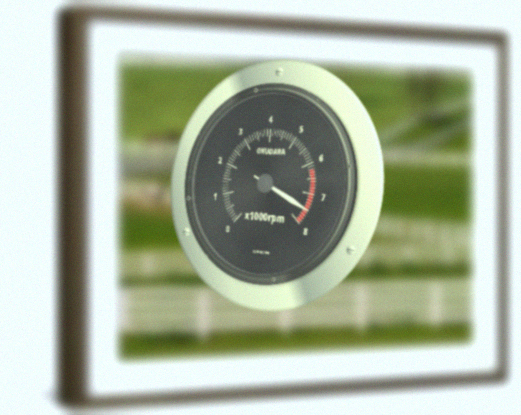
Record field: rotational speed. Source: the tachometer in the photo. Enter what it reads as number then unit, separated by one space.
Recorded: 7500 rpm
